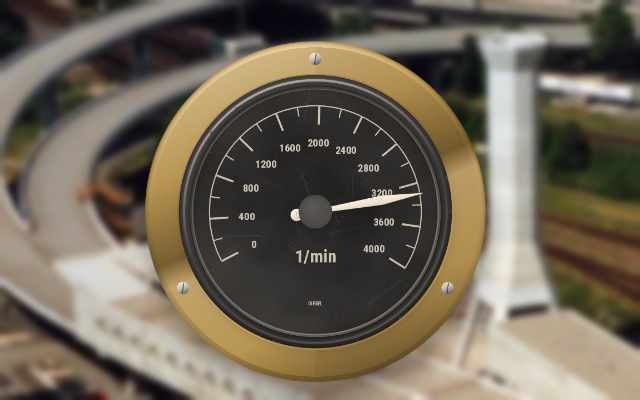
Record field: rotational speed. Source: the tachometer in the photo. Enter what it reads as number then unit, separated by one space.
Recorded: 3300 rpm
